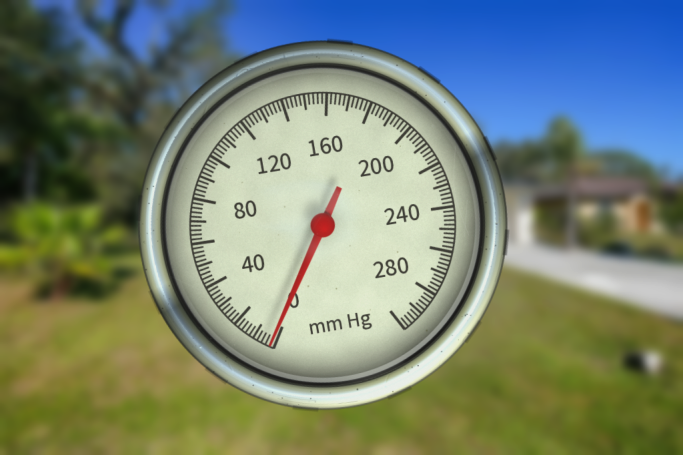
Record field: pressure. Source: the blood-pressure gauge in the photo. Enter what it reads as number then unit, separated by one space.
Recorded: 2 mmHg
